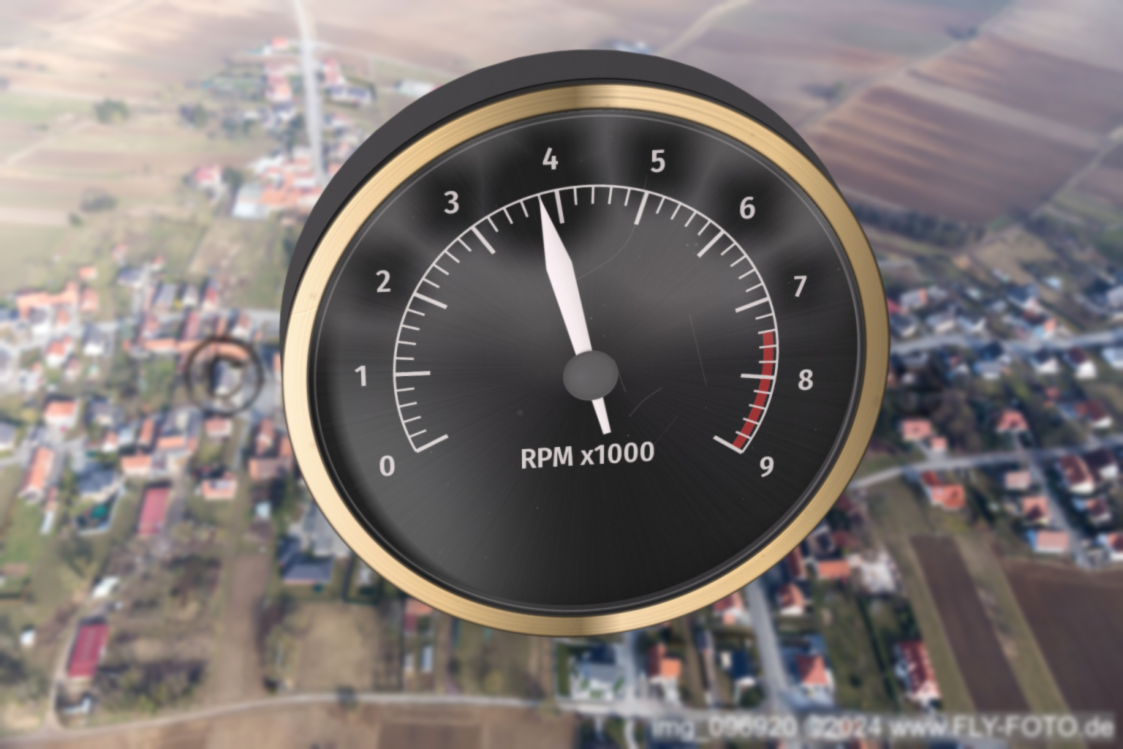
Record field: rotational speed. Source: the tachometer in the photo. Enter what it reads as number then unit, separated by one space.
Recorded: 3800 rpm
